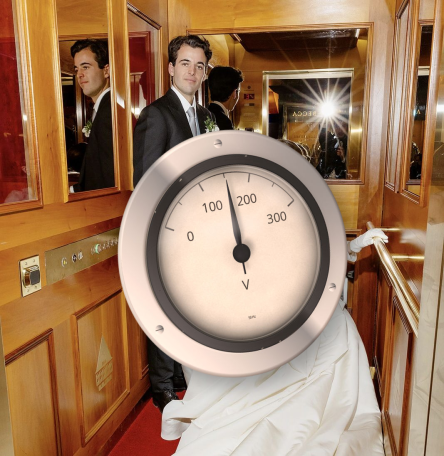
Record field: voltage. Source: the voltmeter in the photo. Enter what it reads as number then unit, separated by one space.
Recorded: 150 V
